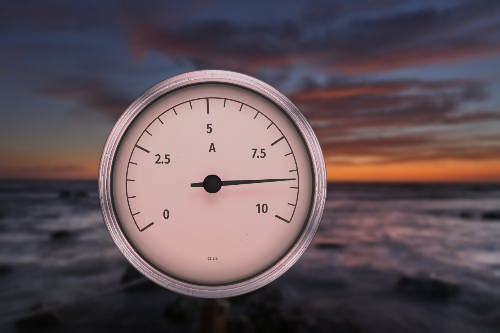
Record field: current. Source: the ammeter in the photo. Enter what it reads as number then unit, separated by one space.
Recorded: 8.75 A
